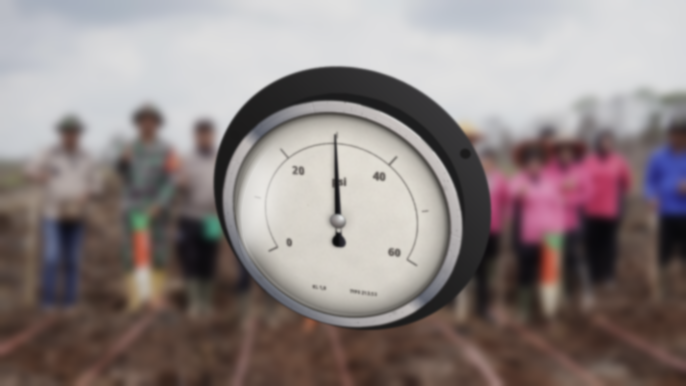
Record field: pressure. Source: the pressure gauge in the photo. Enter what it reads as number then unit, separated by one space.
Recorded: 30 psi
